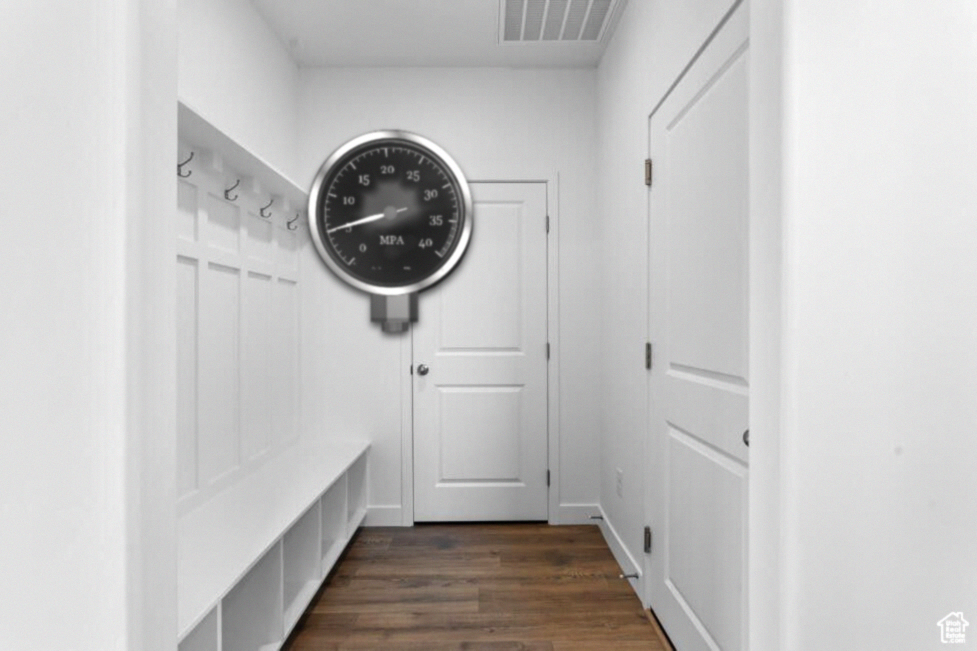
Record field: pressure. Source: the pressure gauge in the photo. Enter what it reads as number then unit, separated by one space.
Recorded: 5 MPa
